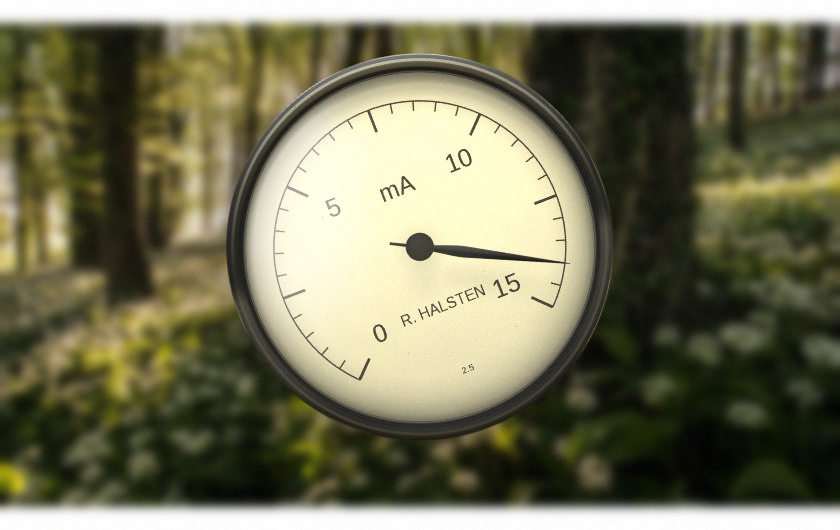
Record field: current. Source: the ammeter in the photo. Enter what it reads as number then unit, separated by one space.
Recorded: 14 mA
